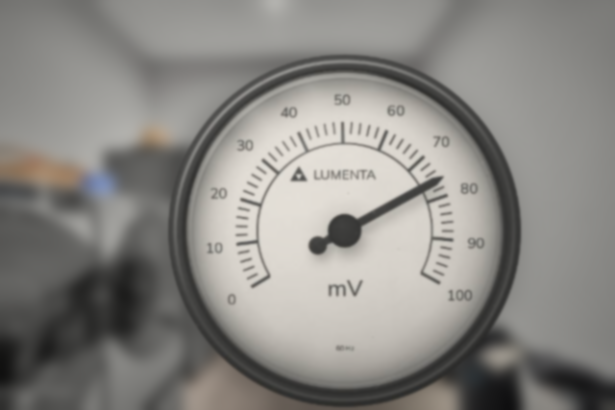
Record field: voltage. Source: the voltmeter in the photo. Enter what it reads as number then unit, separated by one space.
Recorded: 76 mV
